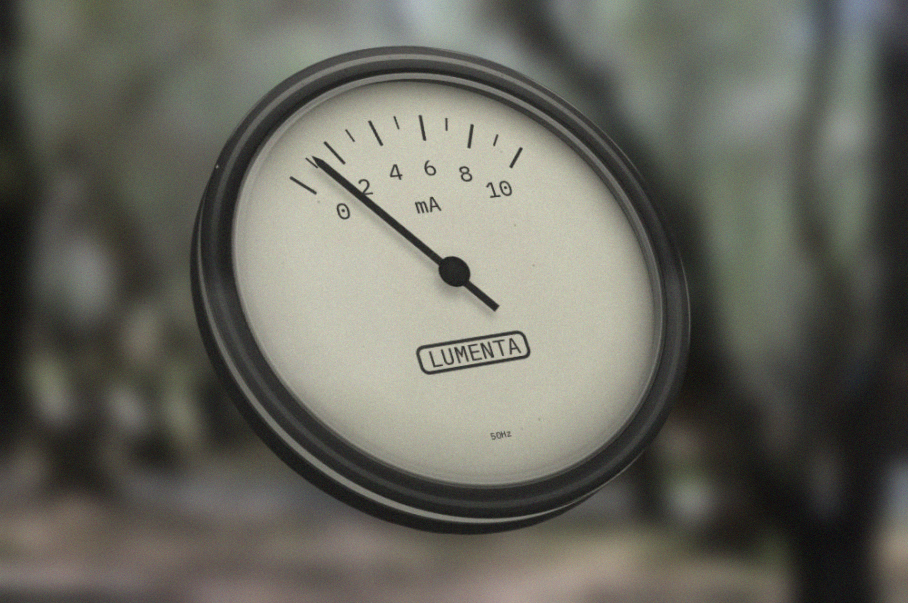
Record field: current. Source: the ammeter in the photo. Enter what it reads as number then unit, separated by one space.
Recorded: 1 mA
